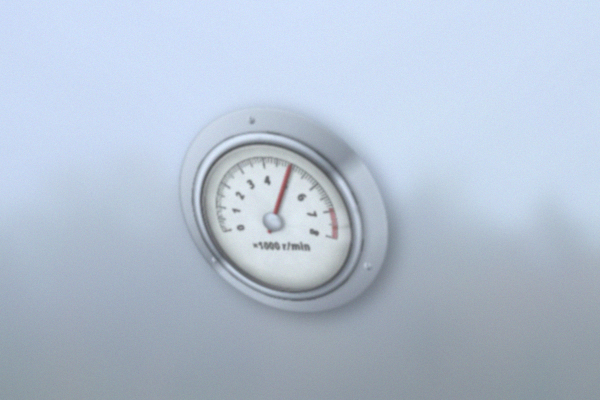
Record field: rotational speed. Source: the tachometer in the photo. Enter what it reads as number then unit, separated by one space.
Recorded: 5000 rpm
